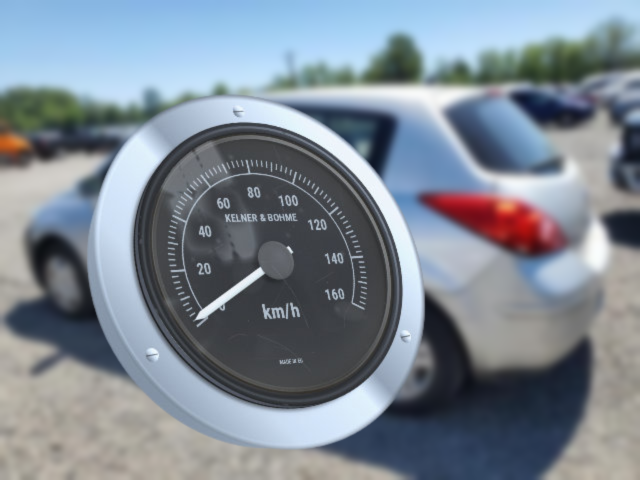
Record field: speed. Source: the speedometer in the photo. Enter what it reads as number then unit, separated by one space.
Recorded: 2 km/h
